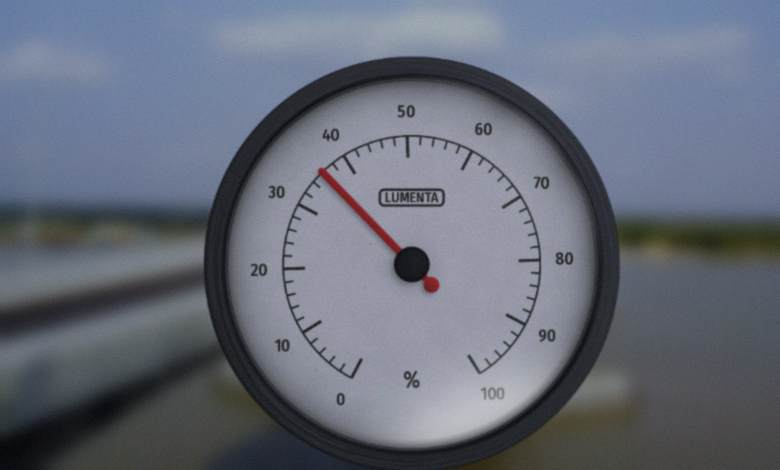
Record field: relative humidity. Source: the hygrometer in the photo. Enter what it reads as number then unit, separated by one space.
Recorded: 36 %
